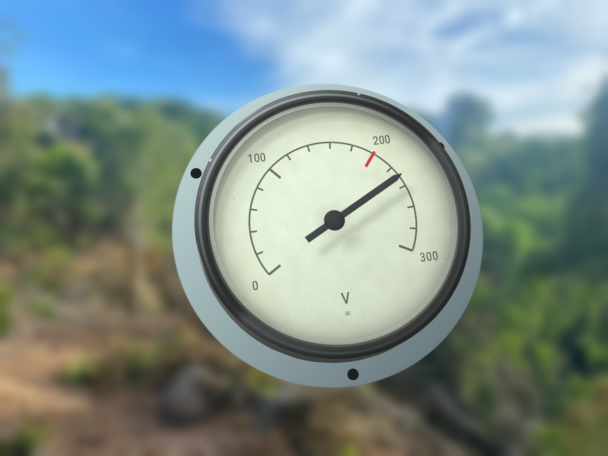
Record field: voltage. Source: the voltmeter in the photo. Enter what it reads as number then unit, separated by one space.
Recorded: 230 V
